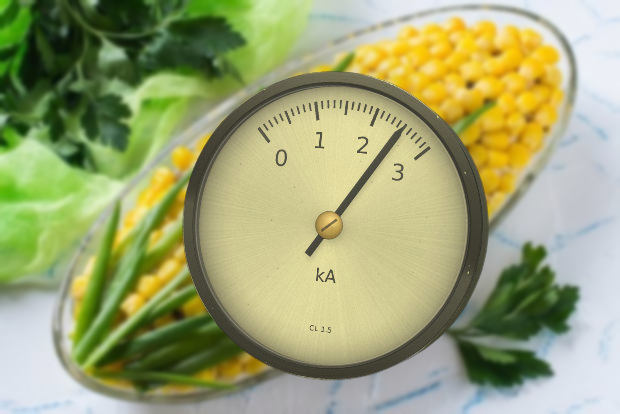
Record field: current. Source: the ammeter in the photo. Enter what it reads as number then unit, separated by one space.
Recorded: 2.5 kA
